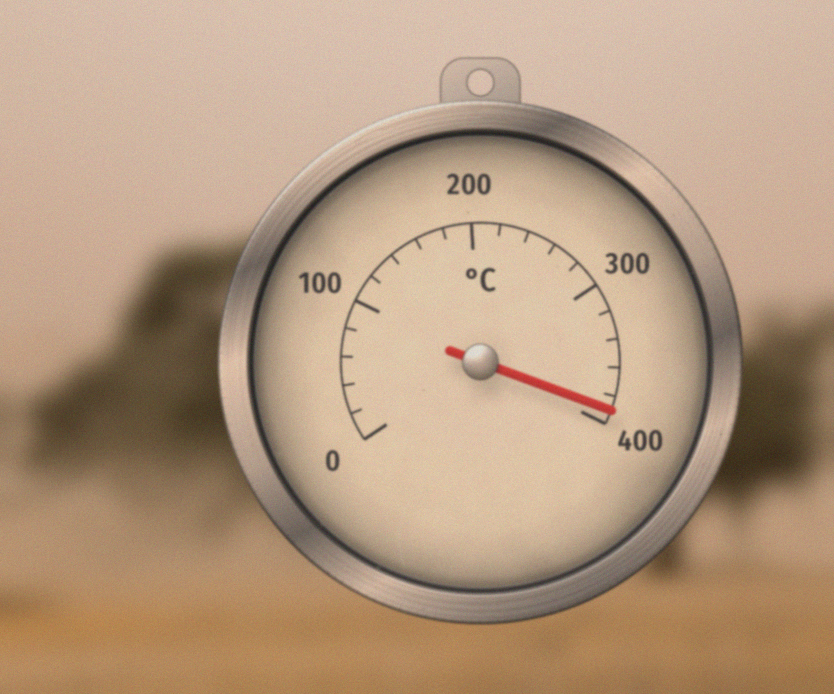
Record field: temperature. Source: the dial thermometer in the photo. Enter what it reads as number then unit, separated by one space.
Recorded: 390 °C
